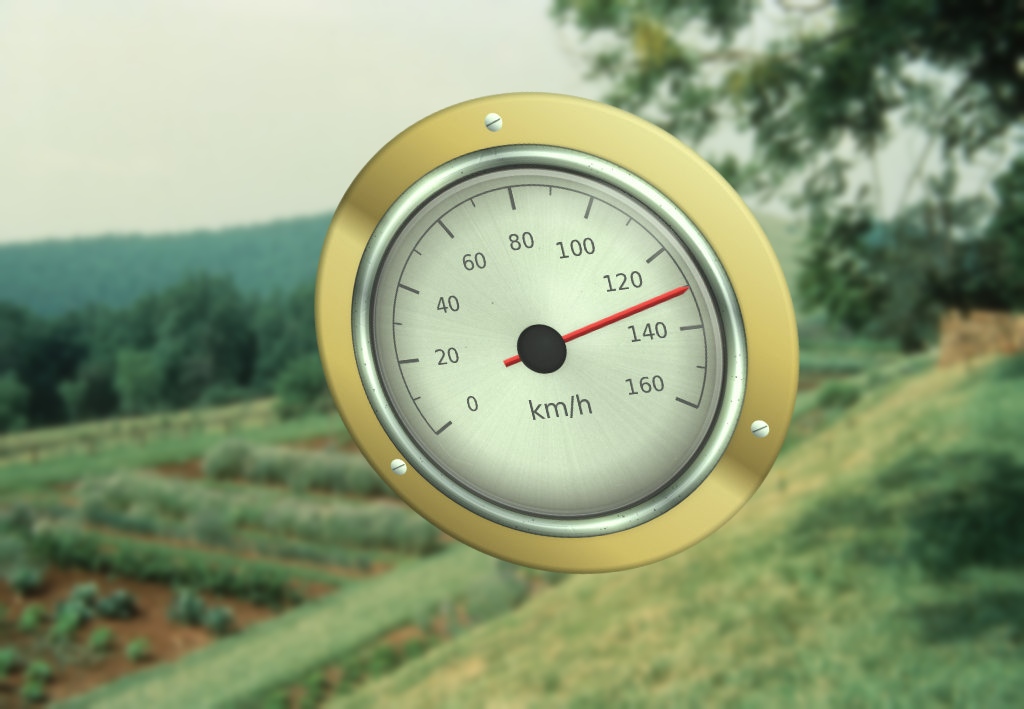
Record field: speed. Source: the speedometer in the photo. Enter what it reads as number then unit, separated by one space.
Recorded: 130 km/h
